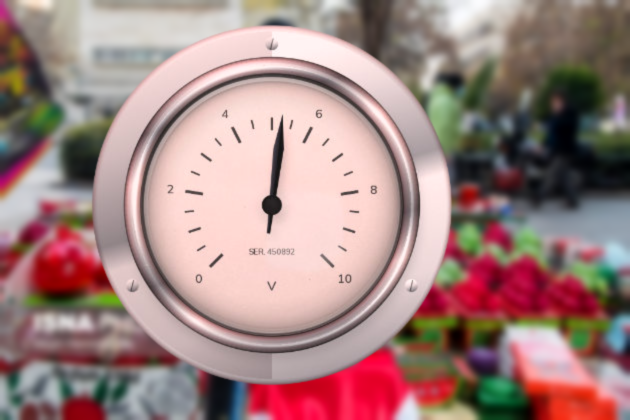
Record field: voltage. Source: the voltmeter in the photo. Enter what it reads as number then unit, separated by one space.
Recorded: 5.25 V
